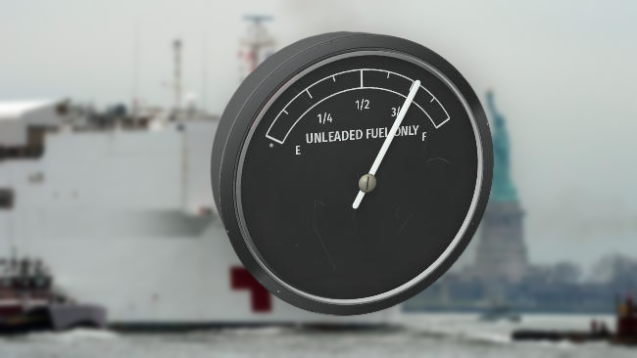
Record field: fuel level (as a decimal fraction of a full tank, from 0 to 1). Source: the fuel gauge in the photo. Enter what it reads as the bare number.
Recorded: 0.75
